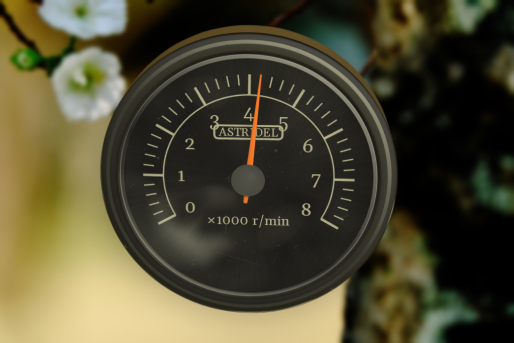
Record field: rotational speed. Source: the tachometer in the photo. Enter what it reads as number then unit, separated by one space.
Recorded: 4200 rpm
